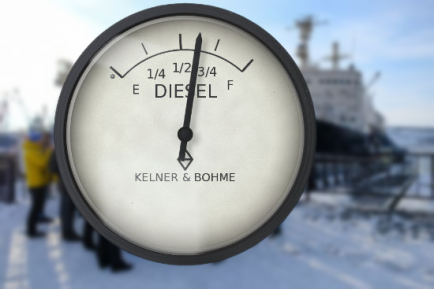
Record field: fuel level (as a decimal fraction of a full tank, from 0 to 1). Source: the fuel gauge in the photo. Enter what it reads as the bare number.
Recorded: 0.625
